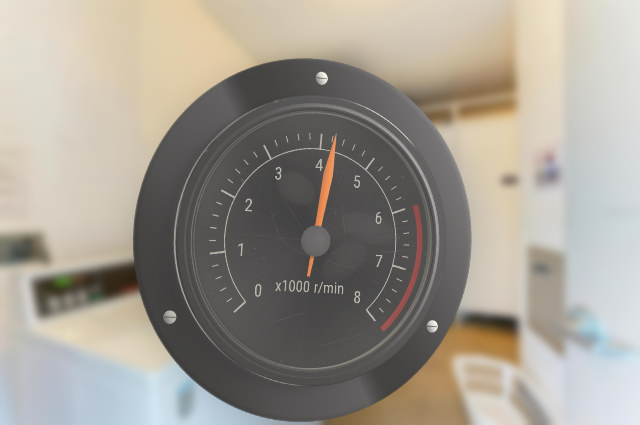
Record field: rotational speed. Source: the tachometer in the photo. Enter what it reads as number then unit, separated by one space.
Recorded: 4200 rpm
